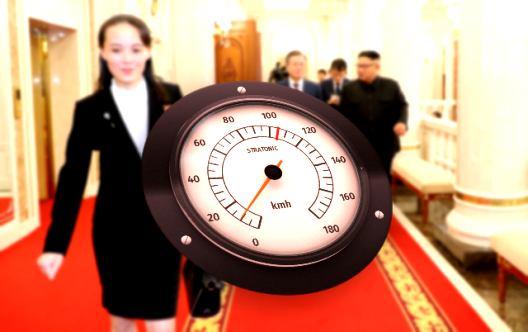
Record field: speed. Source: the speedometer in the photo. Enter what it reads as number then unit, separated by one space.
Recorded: 10 km/h
